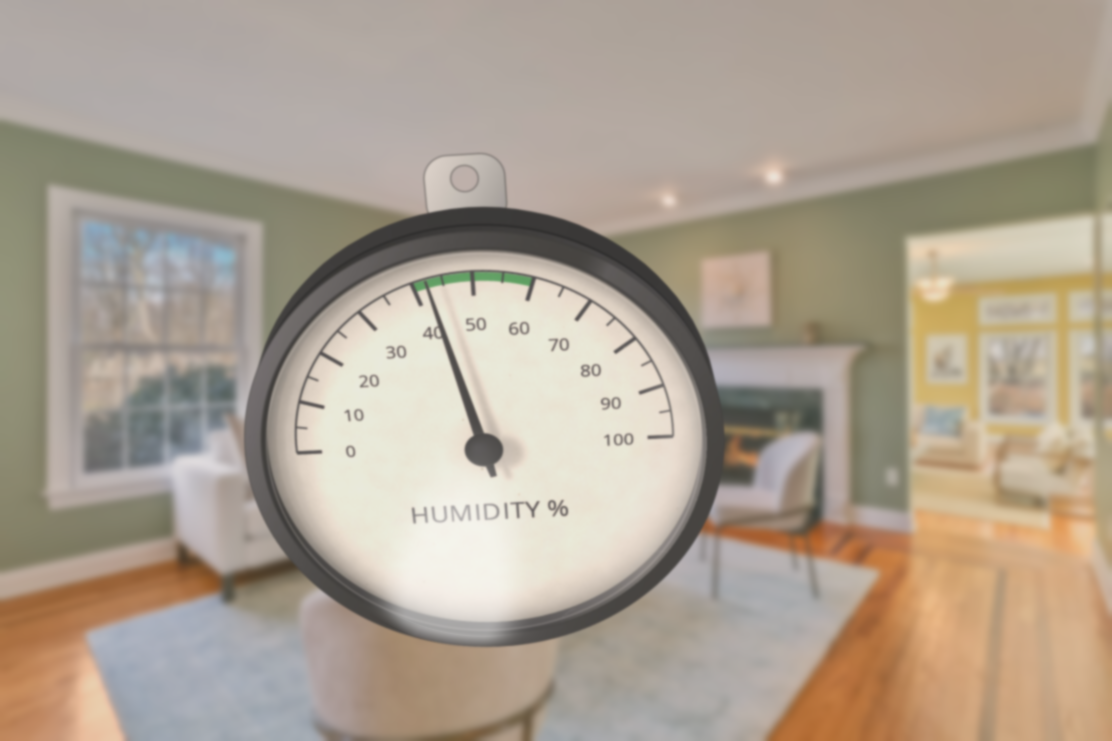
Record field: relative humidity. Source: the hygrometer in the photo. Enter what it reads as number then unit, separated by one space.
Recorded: 42.5 %
